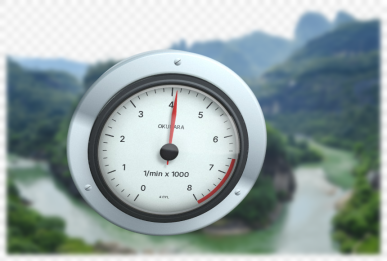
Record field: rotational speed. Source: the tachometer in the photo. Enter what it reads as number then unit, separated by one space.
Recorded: 4100 rpm
